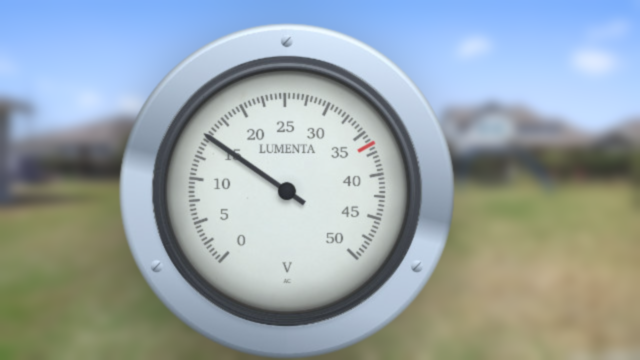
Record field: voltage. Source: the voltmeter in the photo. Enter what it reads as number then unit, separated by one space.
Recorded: 15 V
